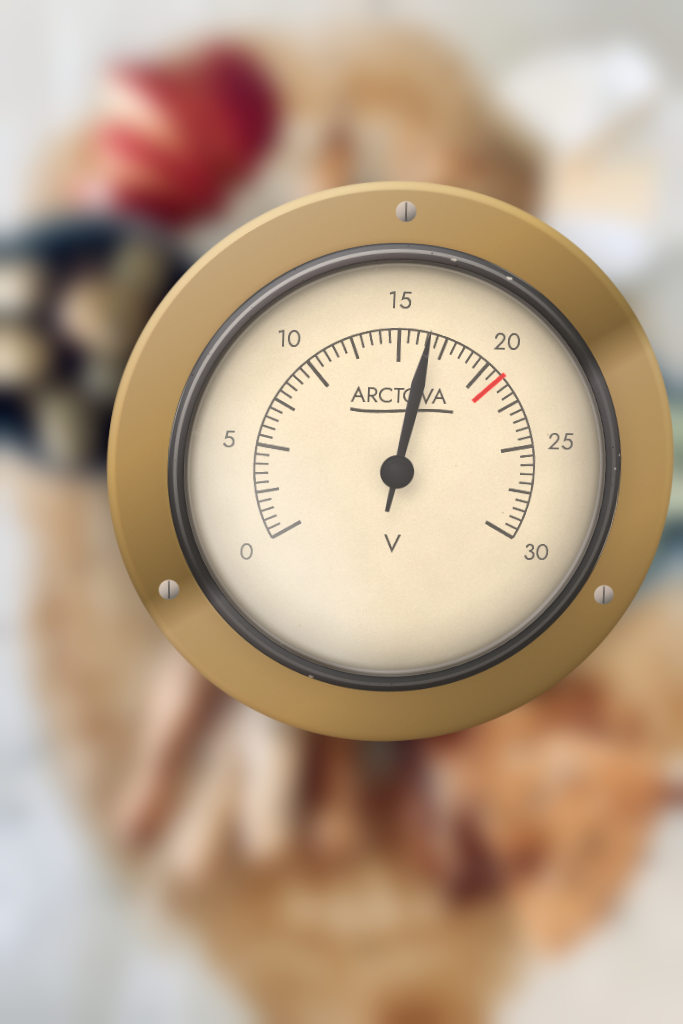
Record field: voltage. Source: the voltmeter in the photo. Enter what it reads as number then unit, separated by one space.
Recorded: 16.5 V
